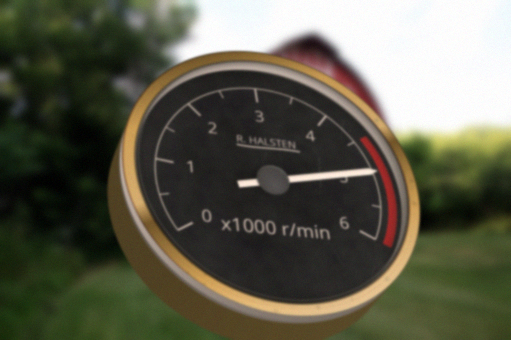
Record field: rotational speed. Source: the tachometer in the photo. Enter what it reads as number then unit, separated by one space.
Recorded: 5000 rpm
